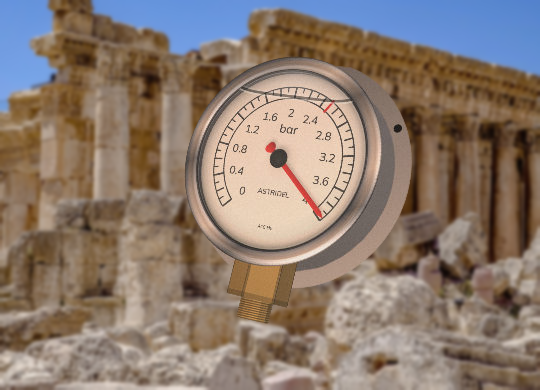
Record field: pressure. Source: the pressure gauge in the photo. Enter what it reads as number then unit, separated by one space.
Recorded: 3.95 bar
